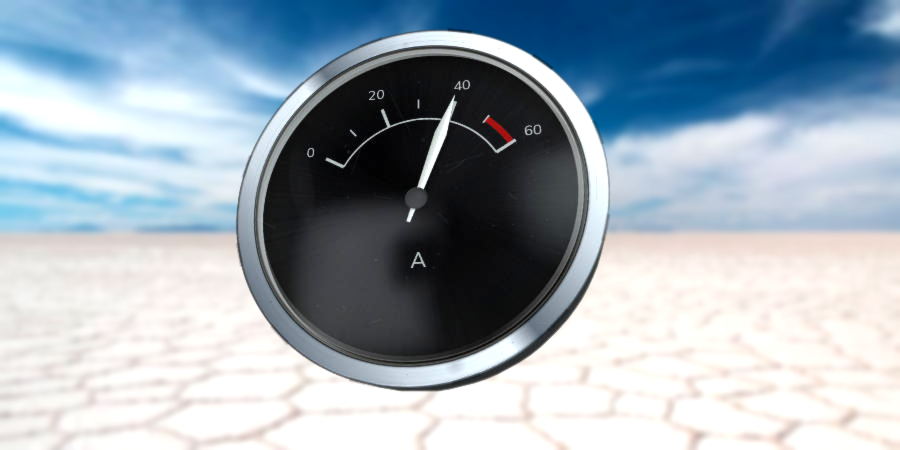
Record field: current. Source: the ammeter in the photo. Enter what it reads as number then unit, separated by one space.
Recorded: 40 A
